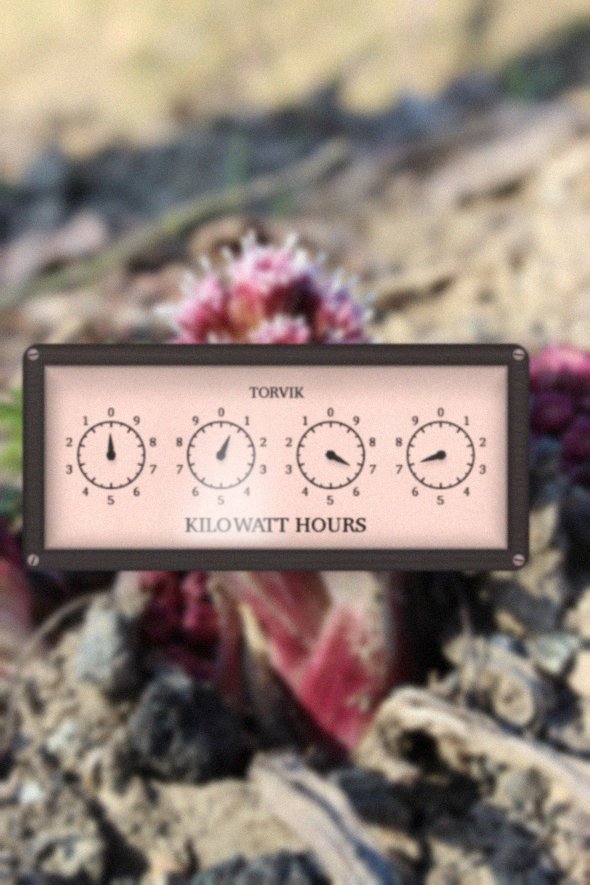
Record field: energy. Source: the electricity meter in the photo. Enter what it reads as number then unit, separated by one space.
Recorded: 67 kWh
